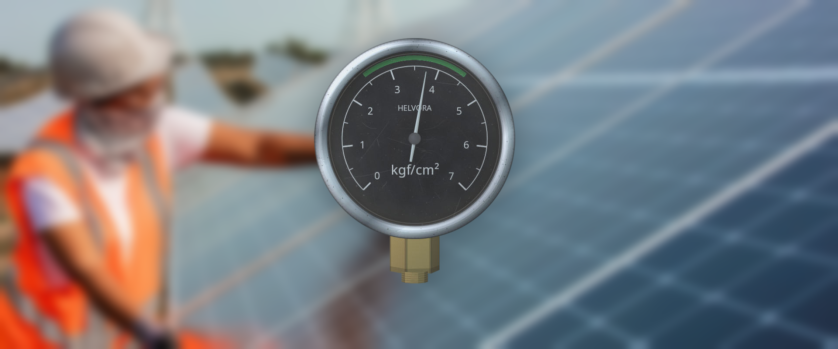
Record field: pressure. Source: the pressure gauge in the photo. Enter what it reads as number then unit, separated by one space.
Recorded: 3.75 kg/cm²
